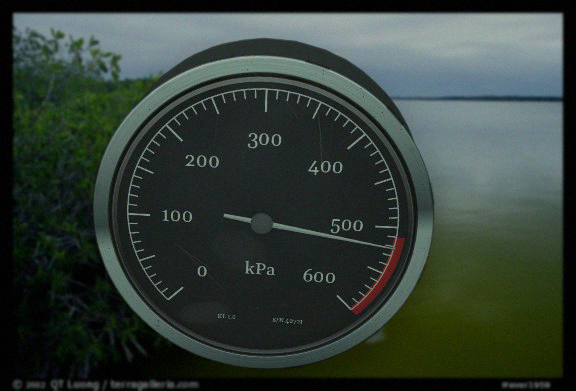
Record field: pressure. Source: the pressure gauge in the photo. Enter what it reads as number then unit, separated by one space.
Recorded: 520 kPa
